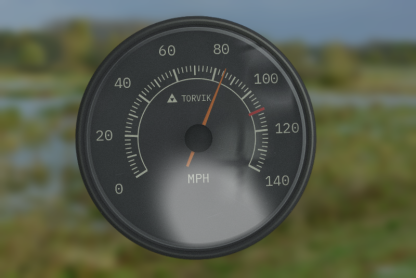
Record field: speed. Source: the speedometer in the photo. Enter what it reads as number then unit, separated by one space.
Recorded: 84 mph
